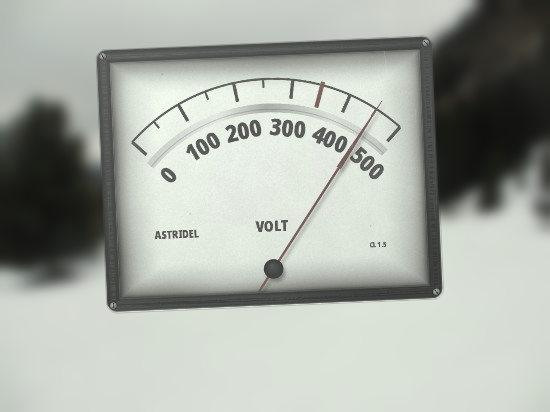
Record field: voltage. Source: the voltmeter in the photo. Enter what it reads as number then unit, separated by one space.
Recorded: 450 V
